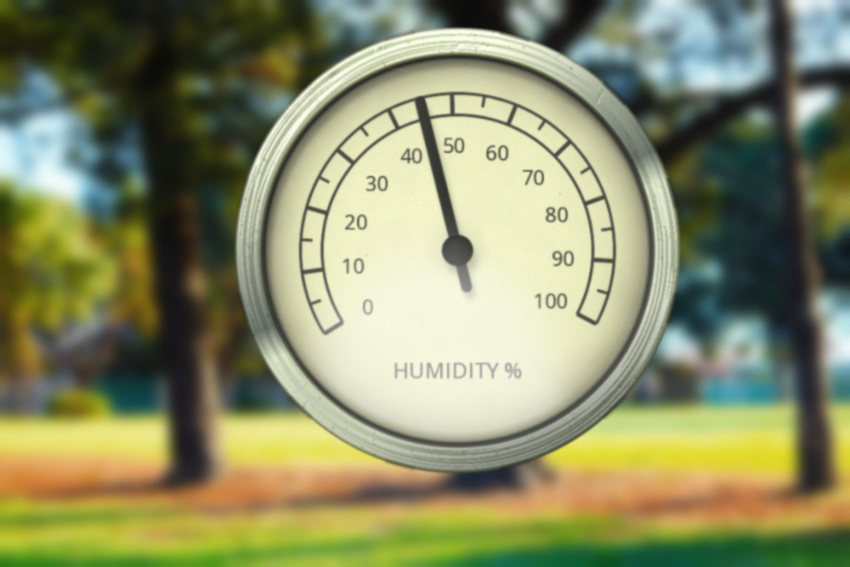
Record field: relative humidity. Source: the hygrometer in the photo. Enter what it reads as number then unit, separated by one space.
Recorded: 45 %
